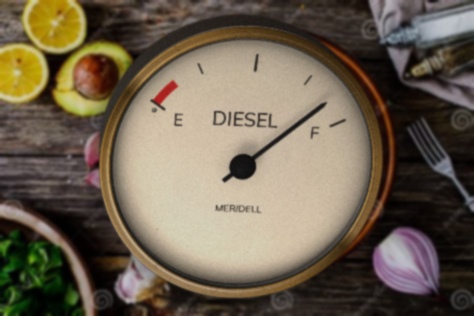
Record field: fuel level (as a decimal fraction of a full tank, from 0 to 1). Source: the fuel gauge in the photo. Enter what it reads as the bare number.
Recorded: 0.875
